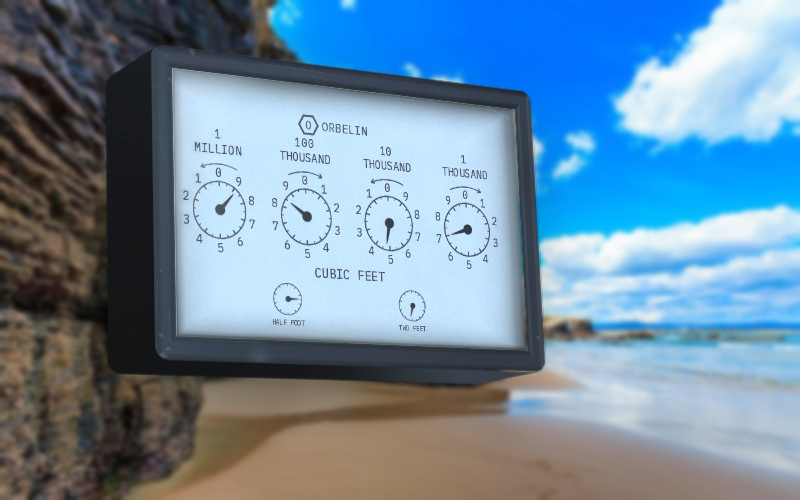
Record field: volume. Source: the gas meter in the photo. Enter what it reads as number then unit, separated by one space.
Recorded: 884700 ft³
